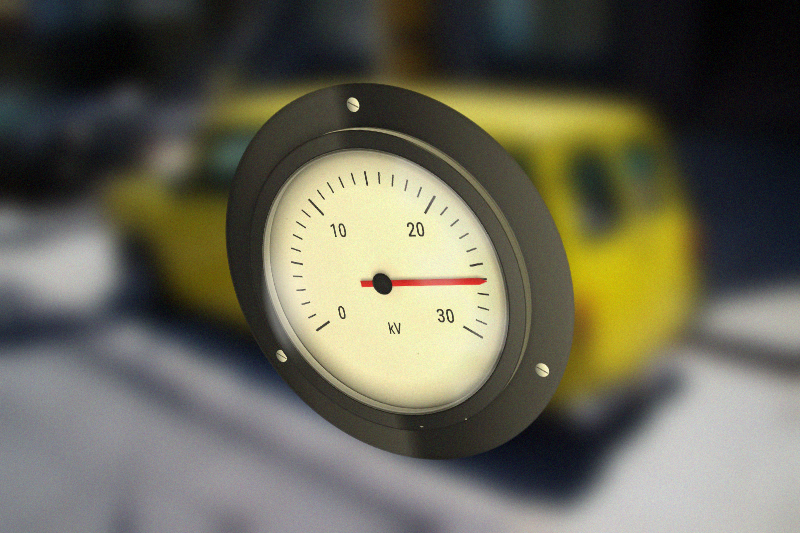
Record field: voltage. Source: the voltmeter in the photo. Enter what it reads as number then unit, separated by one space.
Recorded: 26 kV
